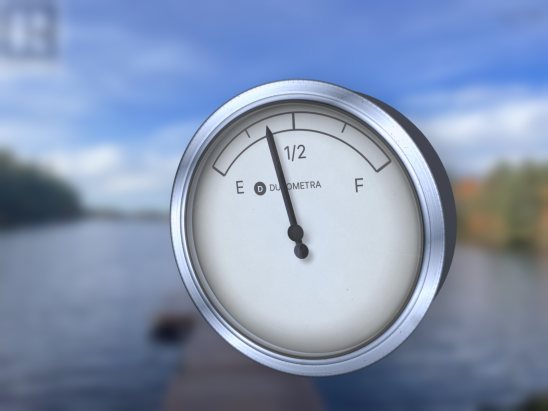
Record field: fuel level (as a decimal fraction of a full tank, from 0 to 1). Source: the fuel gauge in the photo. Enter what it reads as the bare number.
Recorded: 0.375
